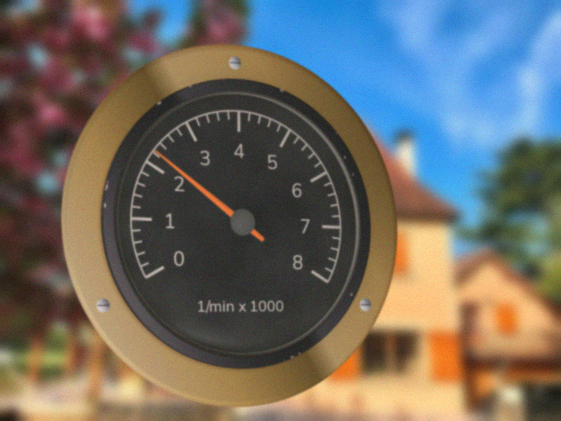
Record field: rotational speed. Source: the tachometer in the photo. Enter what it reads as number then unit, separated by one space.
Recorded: 2200 rpm
